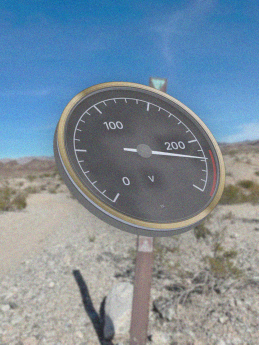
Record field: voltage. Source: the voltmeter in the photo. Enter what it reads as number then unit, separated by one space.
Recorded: 220 V
